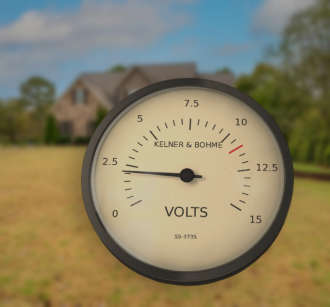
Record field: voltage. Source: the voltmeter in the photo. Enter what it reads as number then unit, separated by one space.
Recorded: 2 V
